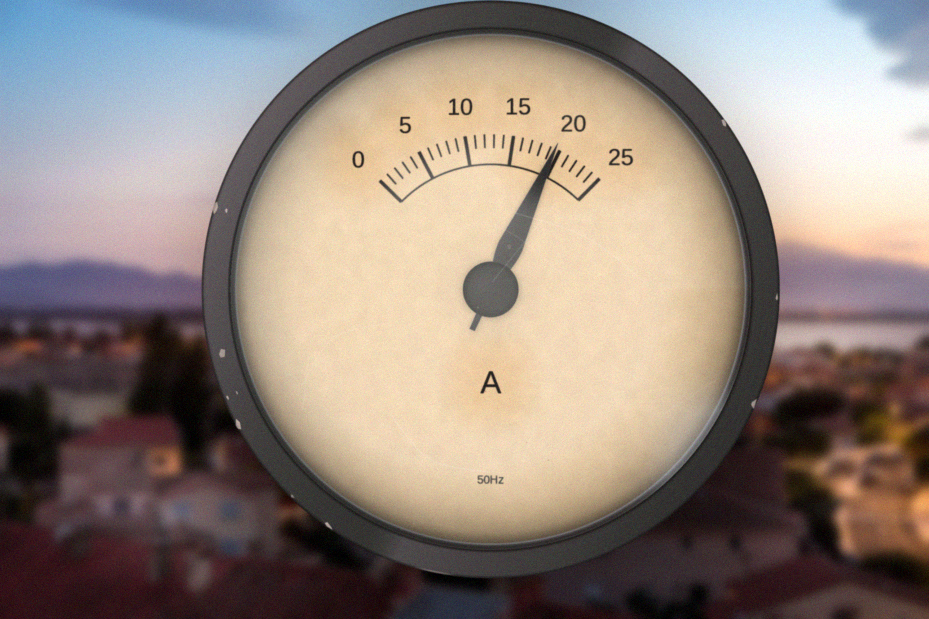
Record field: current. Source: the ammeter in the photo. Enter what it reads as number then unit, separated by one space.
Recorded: 19.5 A
